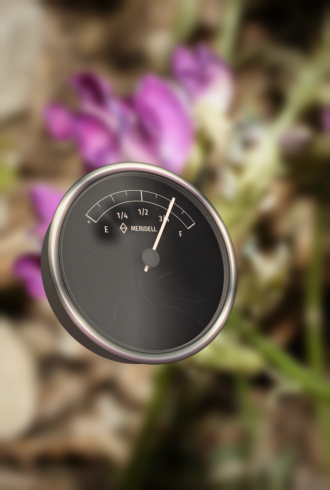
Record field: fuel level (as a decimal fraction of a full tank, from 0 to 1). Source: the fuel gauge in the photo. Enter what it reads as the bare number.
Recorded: 0.75
